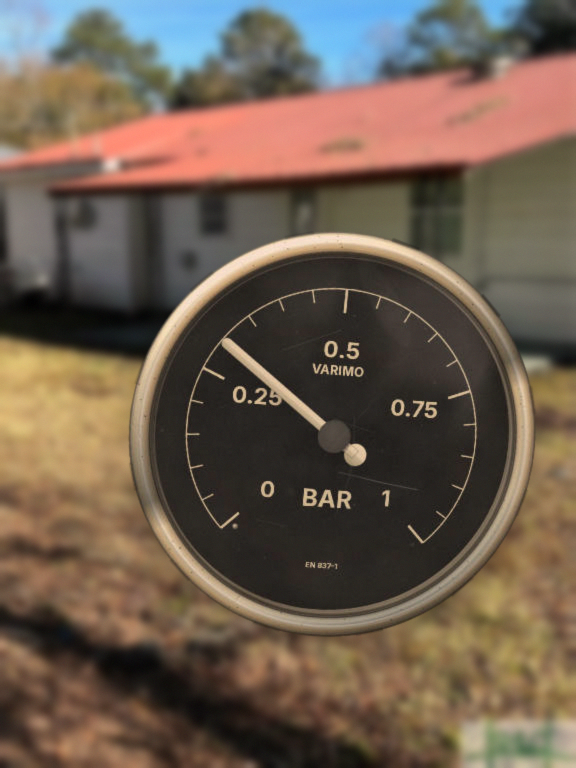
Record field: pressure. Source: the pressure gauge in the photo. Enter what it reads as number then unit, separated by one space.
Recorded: 0.3 bar
